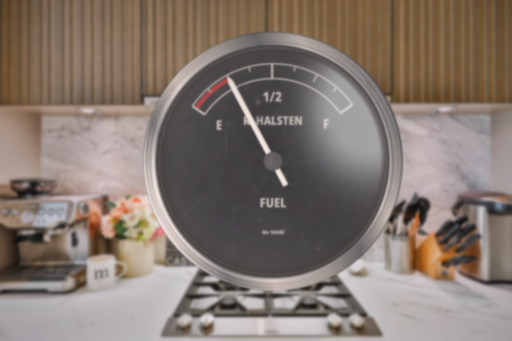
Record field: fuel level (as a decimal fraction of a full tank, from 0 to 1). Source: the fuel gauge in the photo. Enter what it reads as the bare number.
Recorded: 0.25
